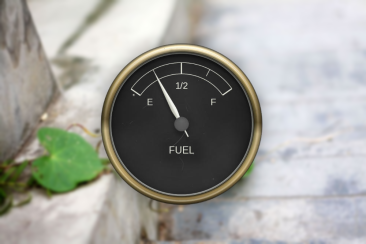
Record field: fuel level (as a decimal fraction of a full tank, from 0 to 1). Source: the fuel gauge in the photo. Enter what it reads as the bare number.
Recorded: 0.25
